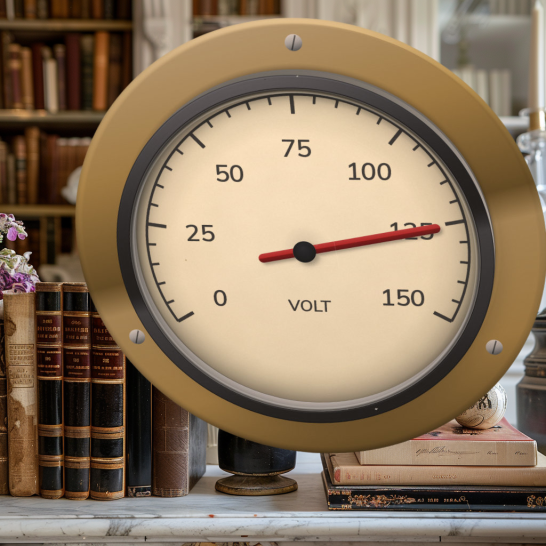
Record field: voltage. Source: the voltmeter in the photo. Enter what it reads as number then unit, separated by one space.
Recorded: 125 V
